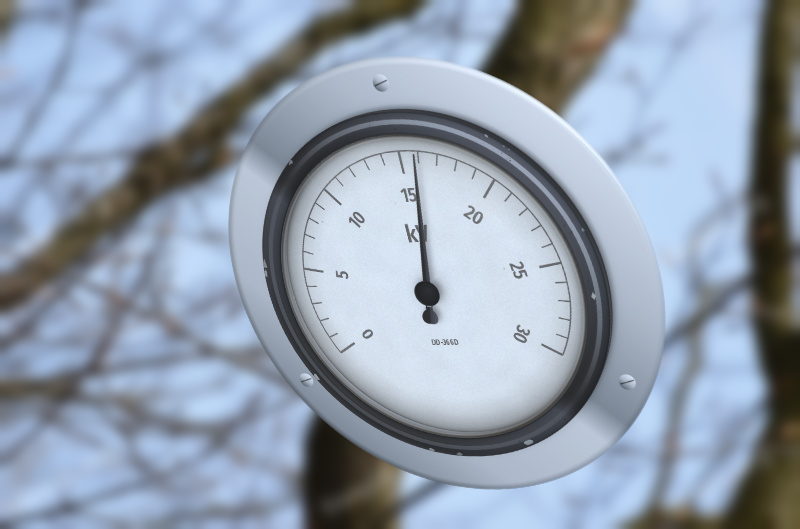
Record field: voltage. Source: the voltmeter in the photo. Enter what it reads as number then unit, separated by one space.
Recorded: 16 kV
